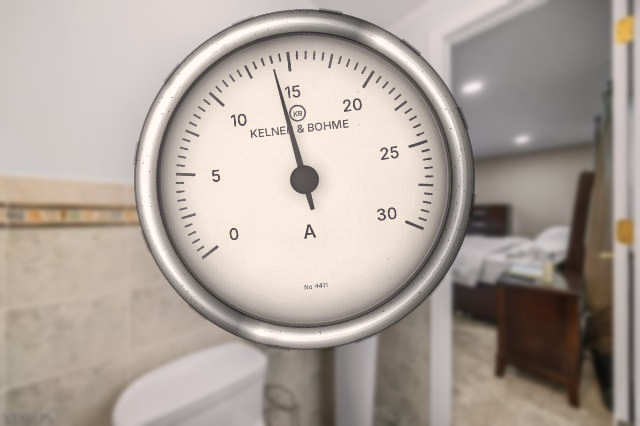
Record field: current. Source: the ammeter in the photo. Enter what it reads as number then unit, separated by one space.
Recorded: 14 A
